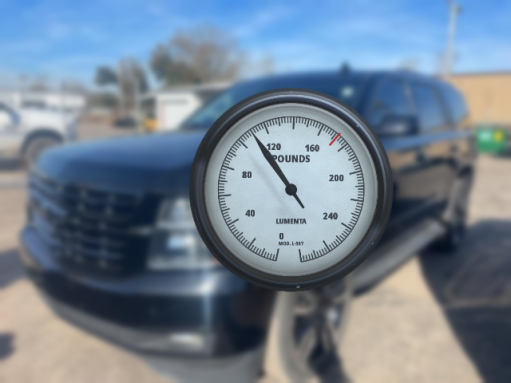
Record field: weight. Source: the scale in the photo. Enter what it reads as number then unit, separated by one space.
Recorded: 110 lb
